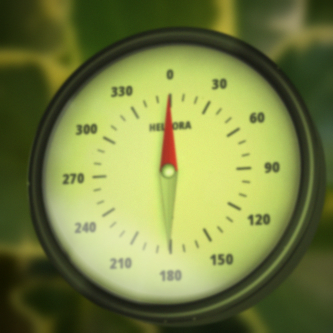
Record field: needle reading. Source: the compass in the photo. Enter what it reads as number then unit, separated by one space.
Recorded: 0 °
